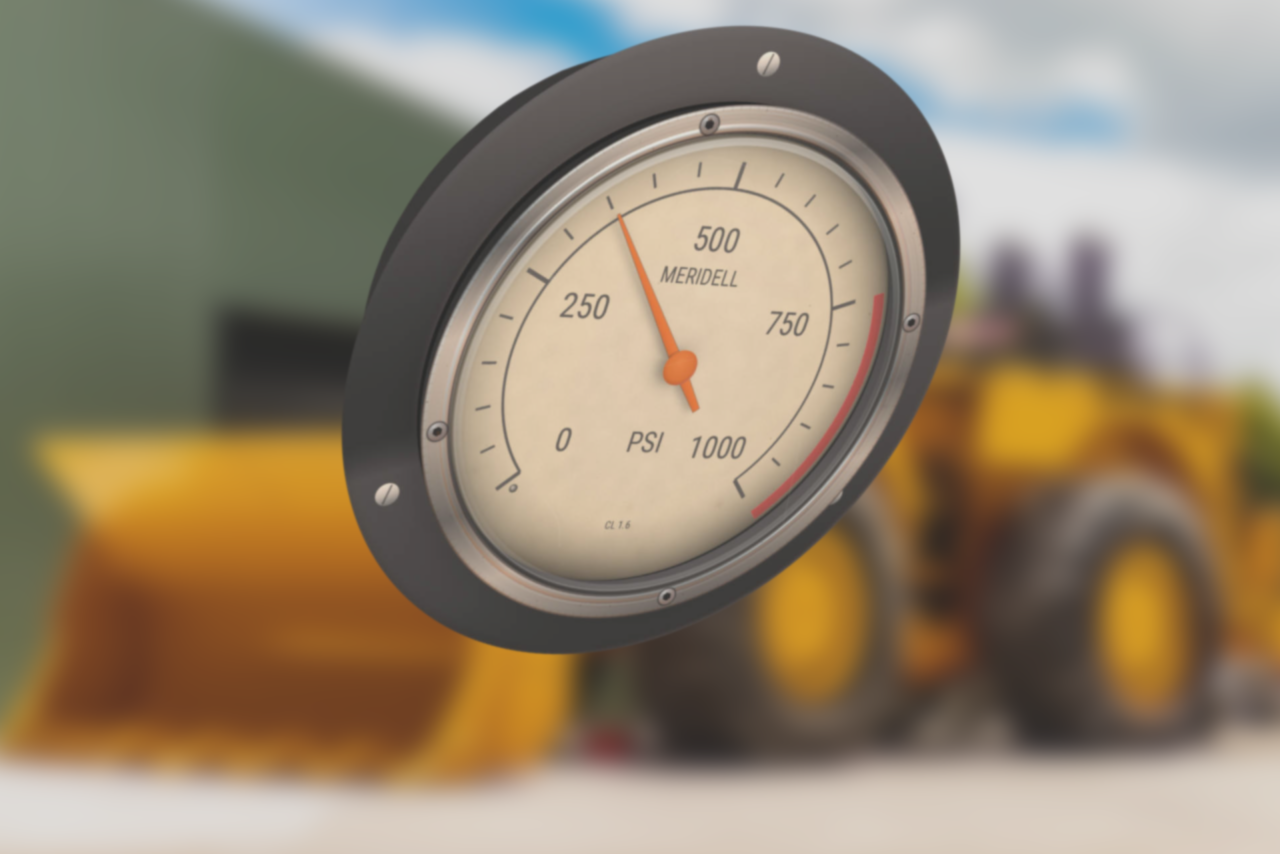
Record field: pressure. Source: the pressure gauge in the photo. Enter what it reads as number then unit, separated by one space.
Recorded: 350 psi
